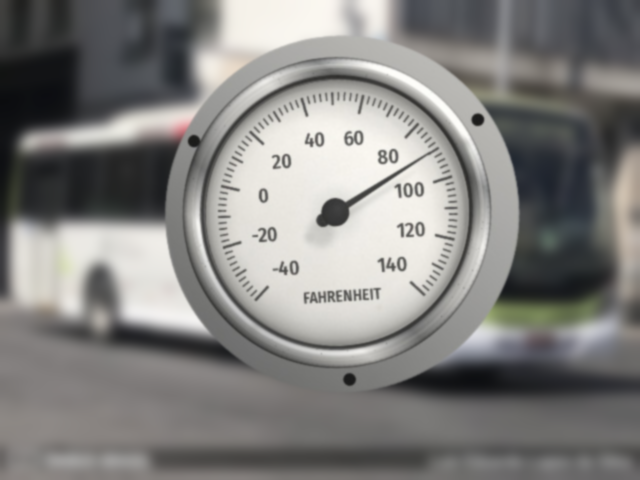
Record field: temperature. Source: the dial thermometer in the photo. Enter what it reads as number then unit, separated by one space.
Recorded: 90 °F
